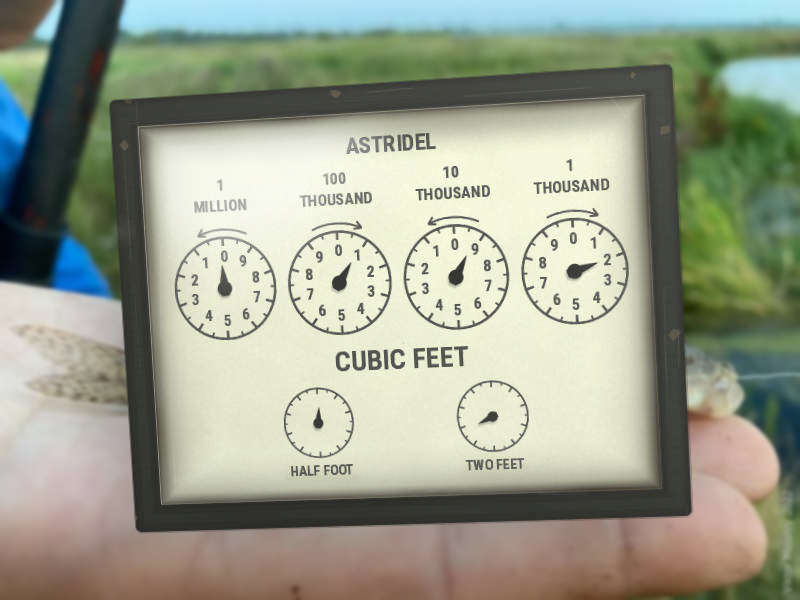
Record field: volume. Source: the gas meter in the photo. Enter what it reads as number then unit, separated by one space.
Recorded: 9200 ft³
